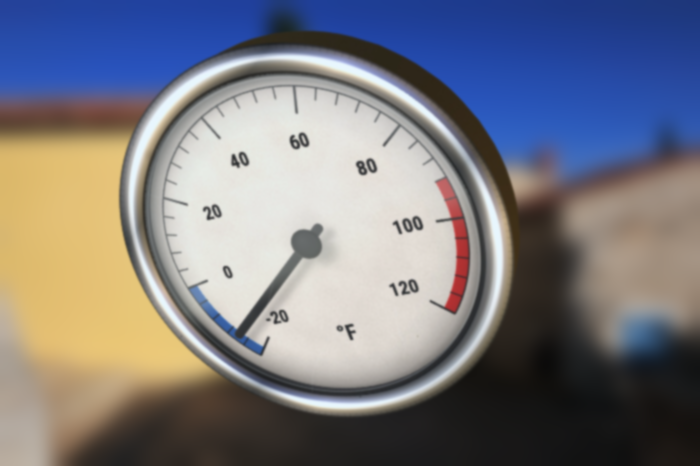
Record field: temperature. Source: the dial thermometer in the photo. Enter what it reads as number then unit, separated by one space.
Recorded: -14 °F
